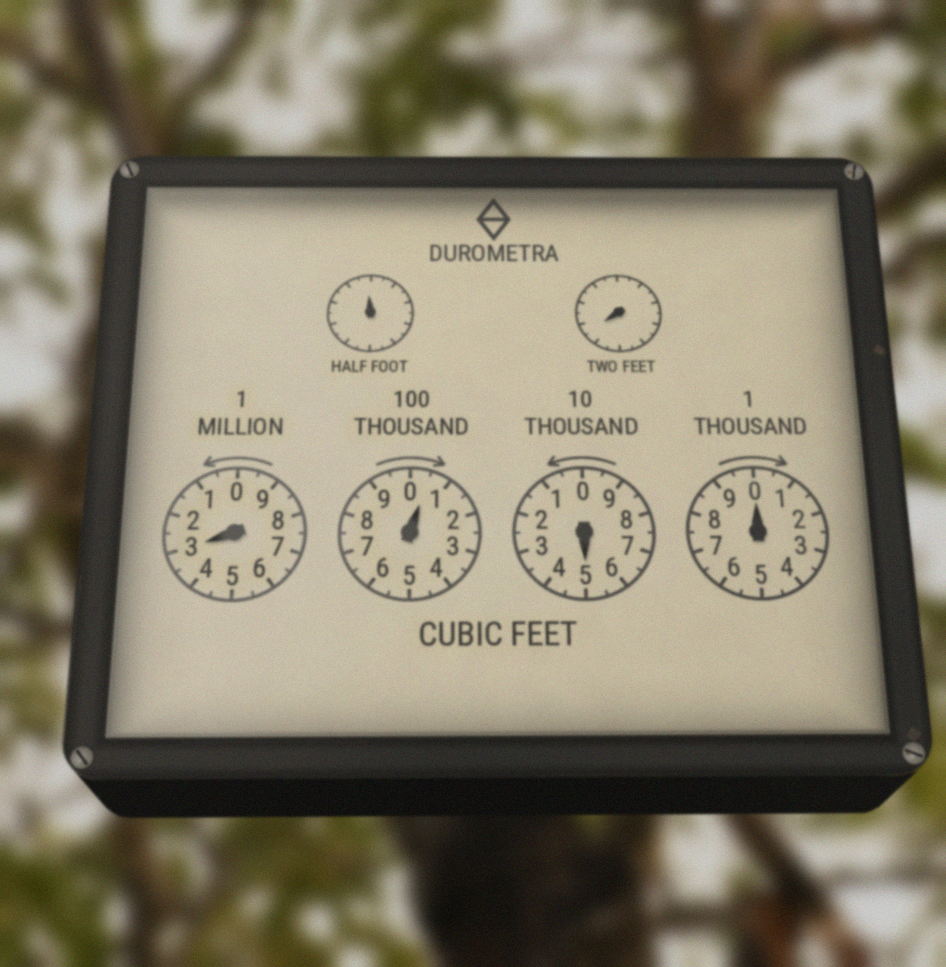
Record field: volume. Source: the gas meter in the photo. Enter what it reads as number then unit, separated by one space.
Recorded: 305000 ft³
